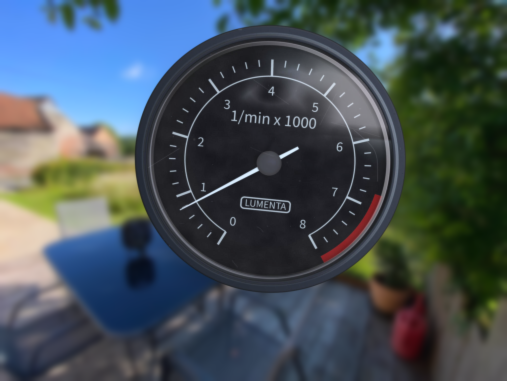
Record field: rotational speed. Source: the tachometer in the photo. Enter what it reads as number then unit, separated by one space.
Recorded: 800 rpm
